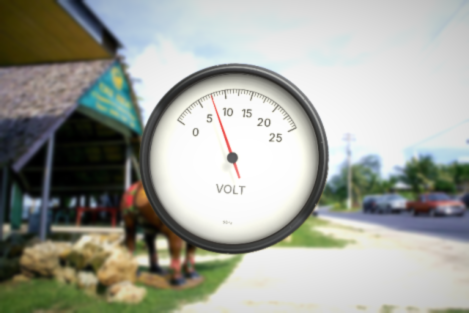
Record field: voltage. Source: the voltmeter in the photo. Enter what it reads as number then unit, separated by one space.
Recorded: 7.5 V
